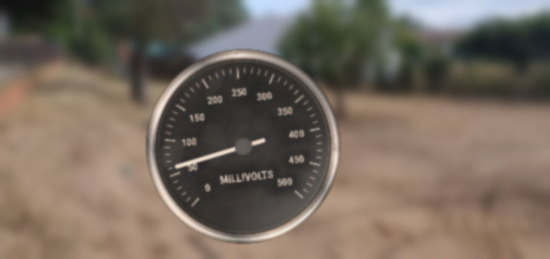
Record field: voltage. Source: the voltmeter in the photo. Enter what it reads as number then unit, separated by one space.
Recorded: 60 mV
